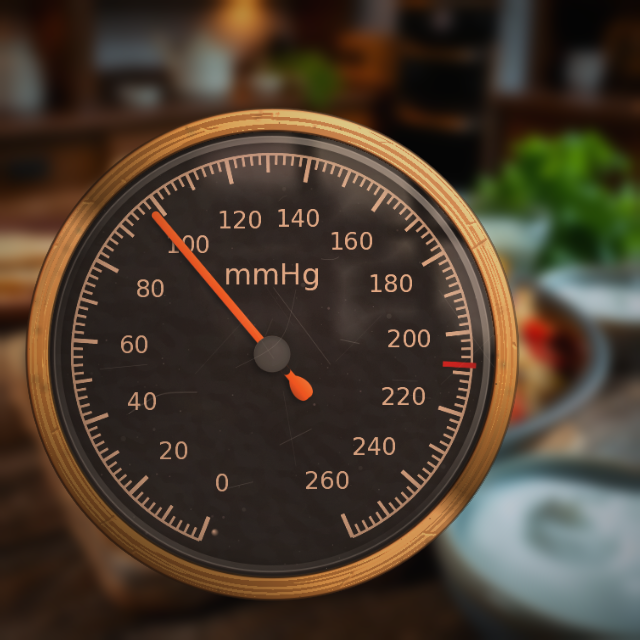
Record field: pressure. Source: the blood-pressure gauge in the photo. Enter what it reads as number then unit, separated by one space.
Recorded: 98 mmHg
